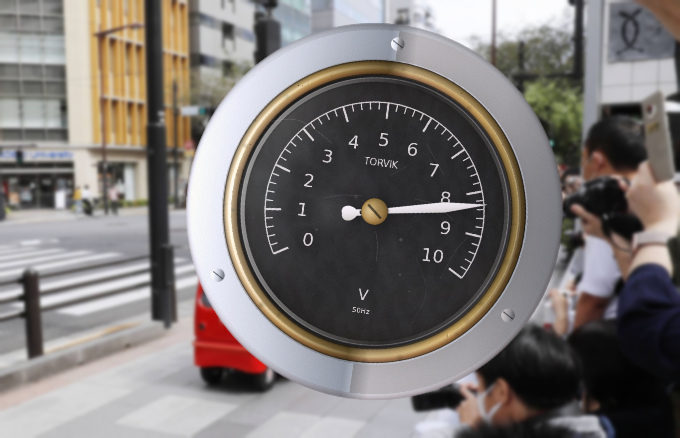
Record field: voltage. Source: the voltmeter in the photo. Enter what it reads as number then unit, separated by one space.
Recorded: 8.3 V
